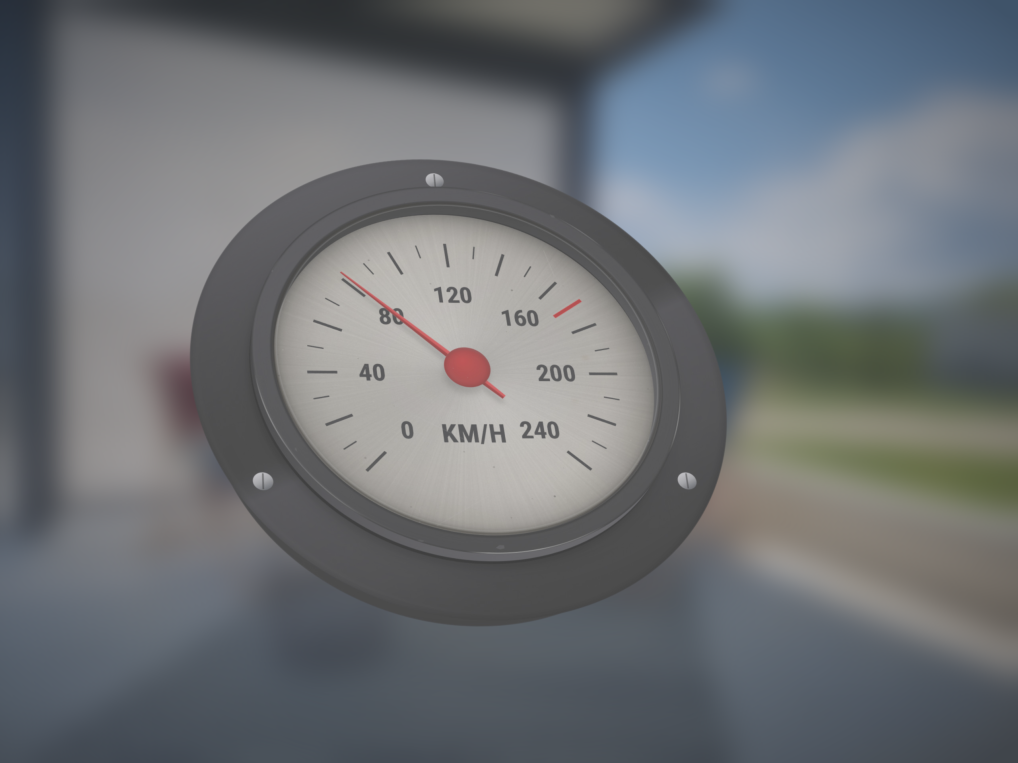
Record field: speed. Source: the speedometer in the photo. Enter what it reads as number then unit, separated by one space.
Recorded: 80 km/h
